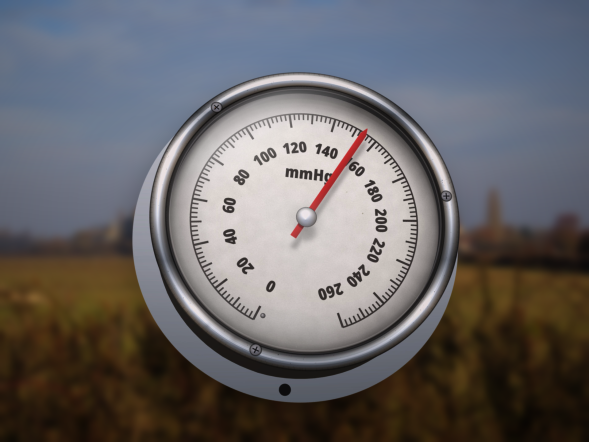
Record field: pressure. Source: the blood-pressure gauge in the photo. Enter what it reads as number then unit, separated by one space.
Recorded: 154 mmHg
